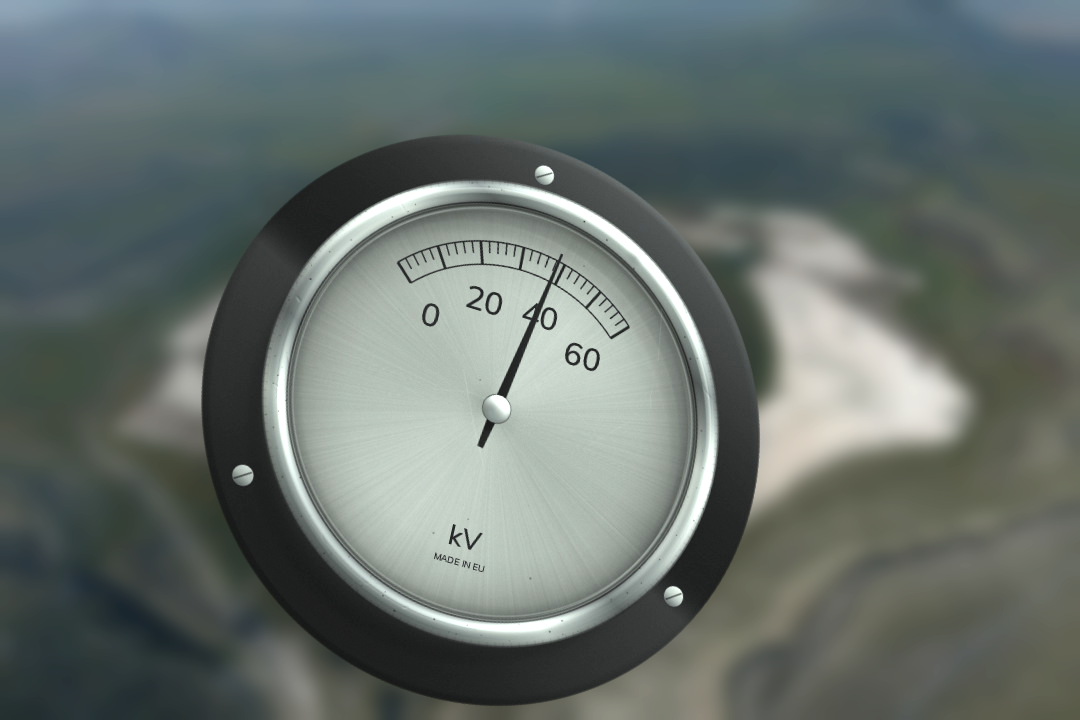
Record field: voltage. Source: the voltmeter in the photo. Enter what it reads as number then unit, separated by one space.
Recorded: 38 kV
